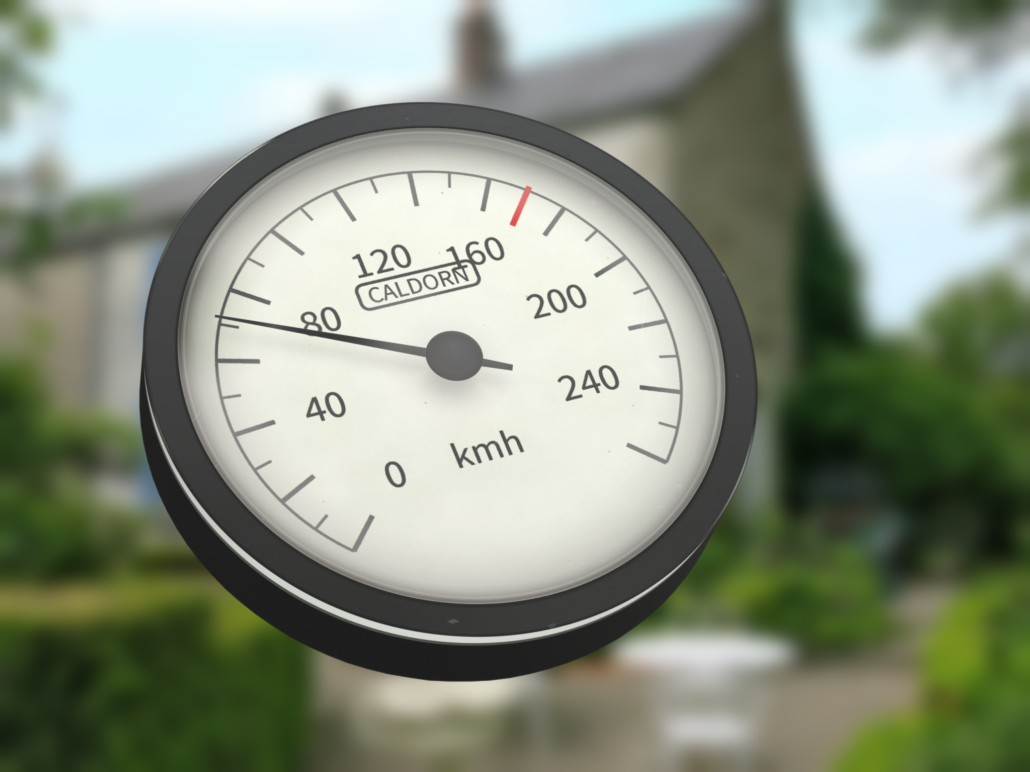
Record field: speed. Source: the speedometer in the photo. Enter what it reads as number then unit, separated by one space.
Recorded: 70 km/h
